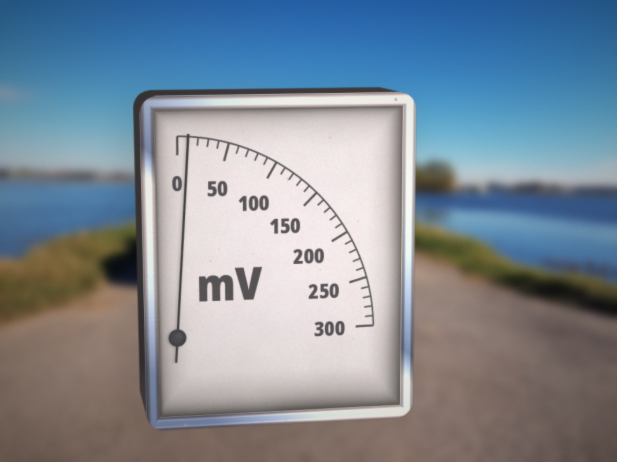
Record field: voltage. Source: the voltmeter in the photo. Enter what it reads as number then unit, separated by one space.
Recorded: 10 mV
